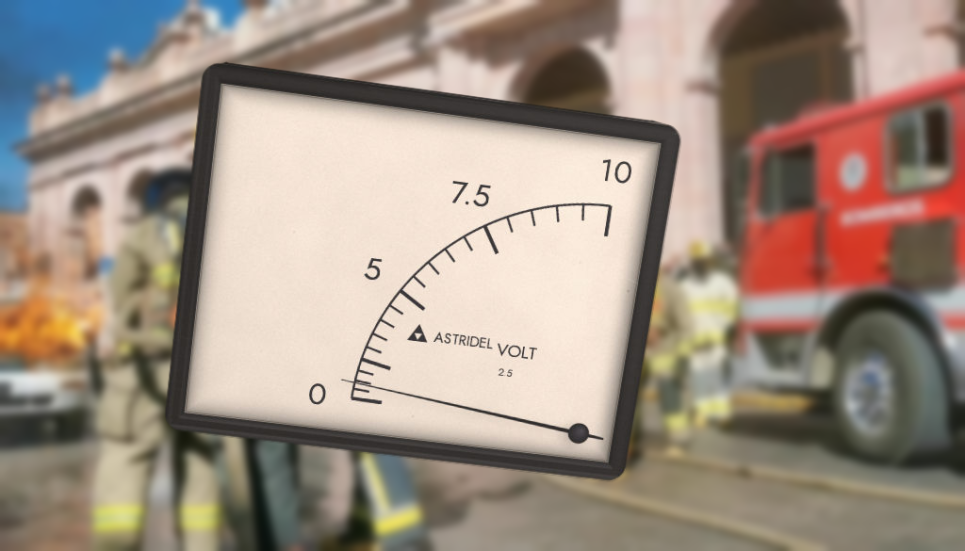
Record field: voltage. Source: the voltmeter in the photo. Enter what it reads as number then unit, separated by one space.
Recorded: 1.5 V
